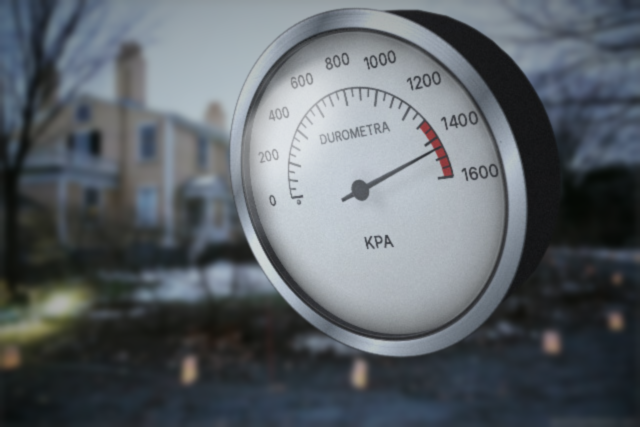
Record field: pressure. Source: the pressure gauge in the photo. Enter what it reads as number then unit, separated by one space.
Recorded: 1450 kPa
